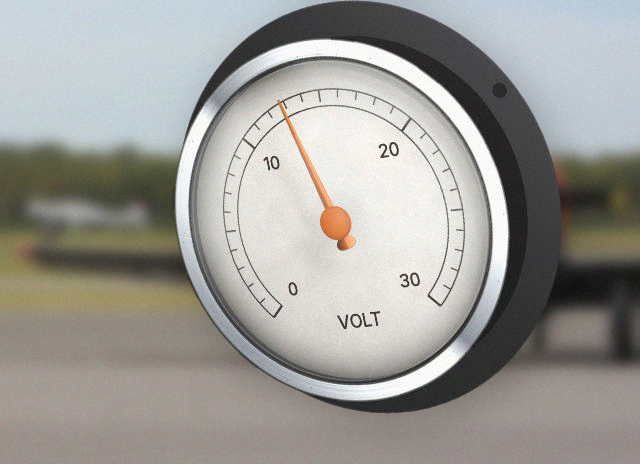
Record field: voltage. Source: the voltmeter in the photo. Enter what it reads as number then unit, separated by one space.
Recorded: 13 V
